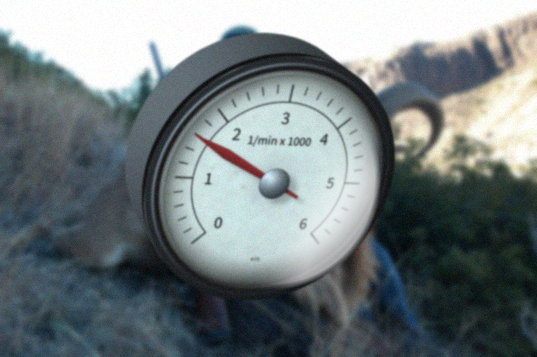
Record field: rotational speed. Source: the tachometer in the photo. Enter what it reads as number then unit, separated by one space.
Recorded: 1600 rpm
